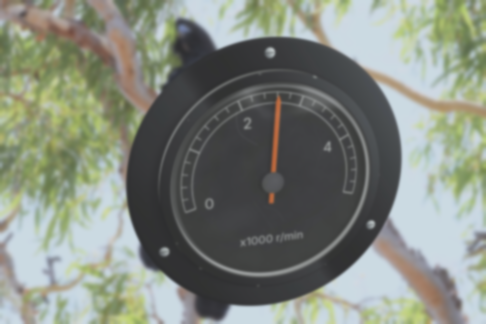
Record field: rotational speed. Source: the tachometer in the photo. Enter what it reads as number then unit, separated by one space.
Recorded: 2600 rpm
